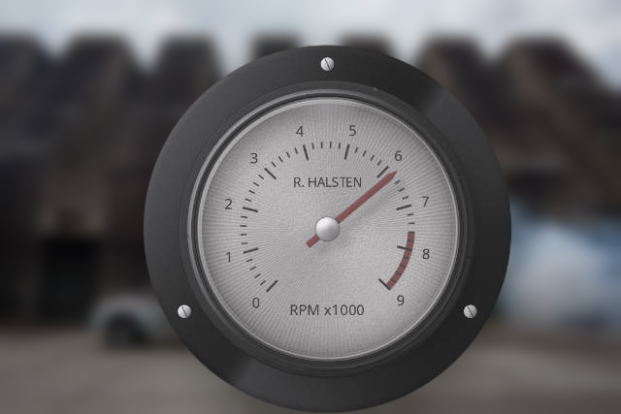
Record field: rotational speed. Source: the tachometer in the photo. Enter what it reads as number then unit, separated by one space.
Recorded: 6200 rpm
